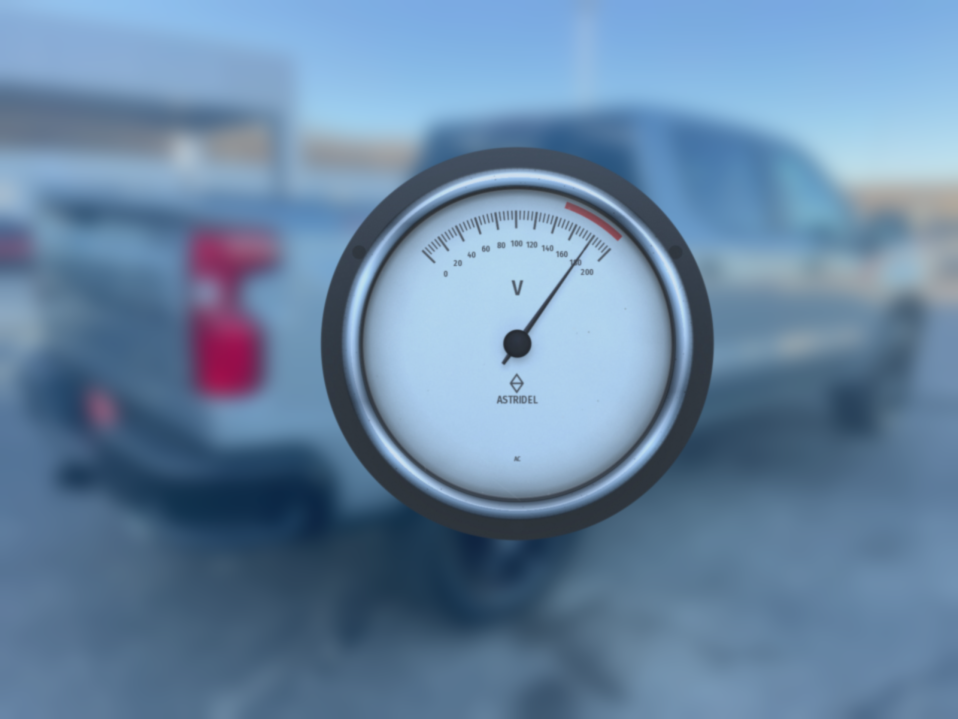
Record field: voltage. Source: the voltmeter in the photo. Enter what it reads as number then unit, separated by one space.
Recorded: 180 V
